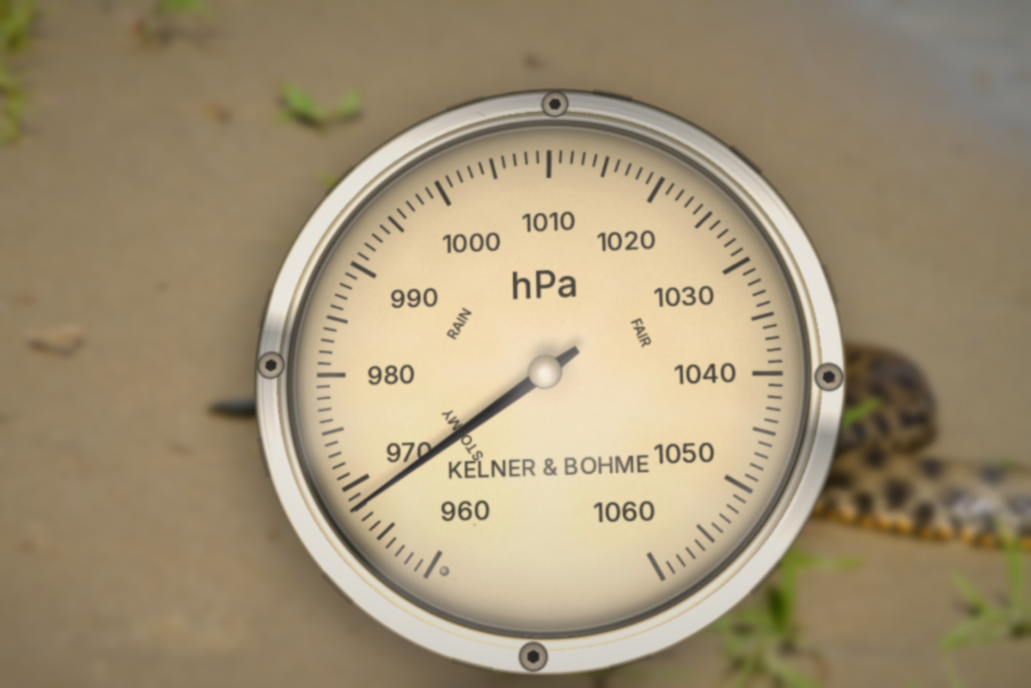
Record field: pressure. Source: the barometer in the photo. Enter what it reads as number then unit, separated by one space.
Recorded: 968 hPa
